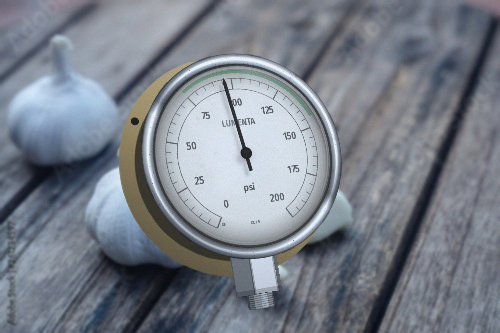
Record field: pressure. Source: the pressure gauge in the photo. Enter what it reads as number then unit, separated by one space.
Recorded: 95 psi
